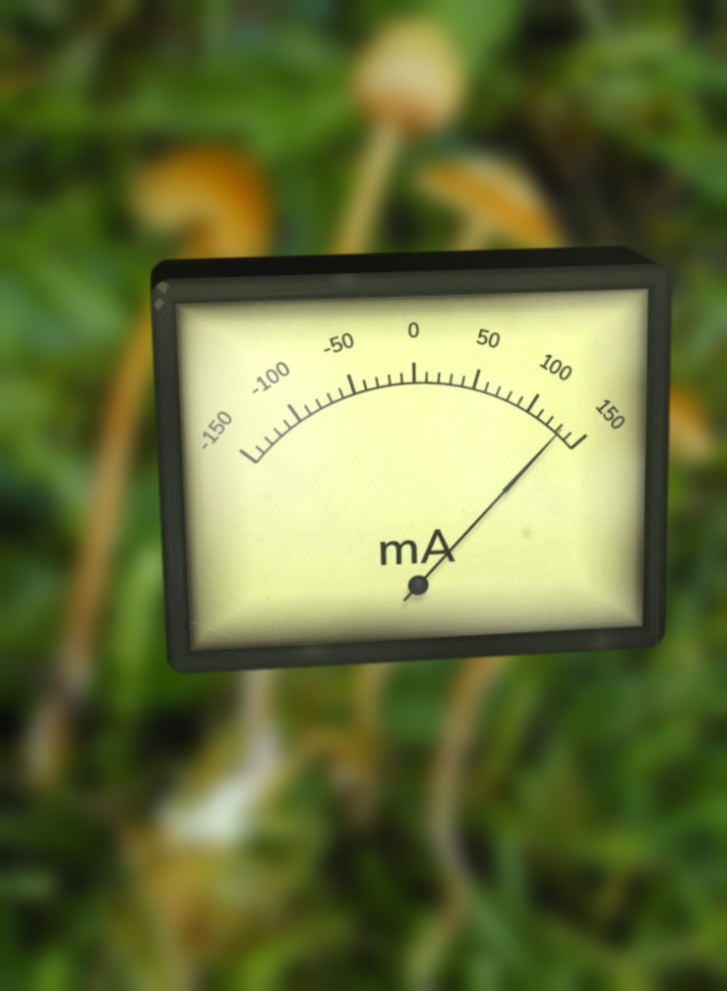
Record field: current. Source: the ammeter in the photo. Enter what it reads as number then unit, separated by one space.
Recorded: 130 mA
